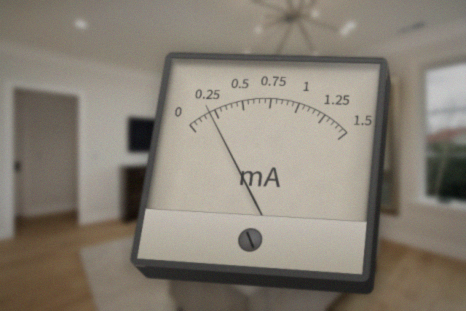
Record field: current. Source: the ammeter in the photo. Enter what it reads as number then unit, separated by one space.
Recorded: 0.2 mA
